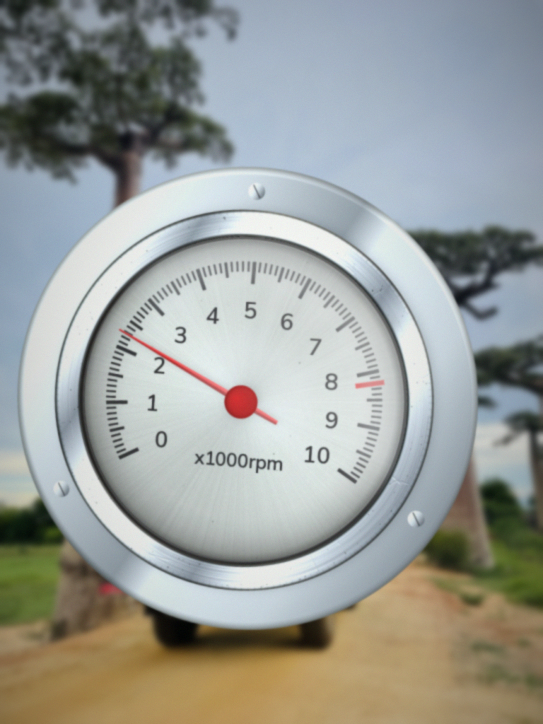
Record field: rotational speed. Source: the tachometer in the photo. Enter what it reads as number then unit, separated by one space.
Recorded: 2300 rpm
